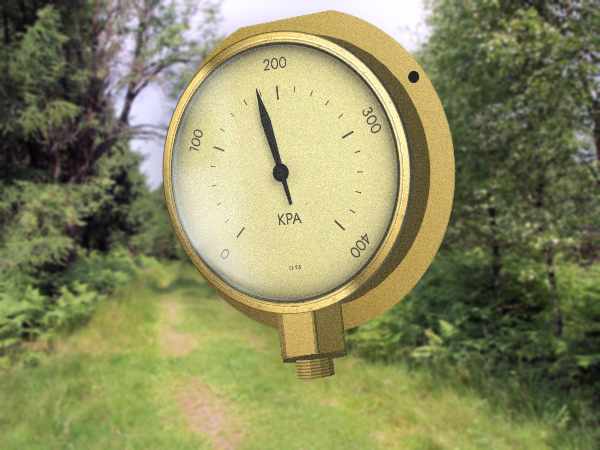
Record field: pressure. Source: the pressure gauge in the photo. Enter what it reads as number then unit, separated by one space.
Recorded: 180 kPa
